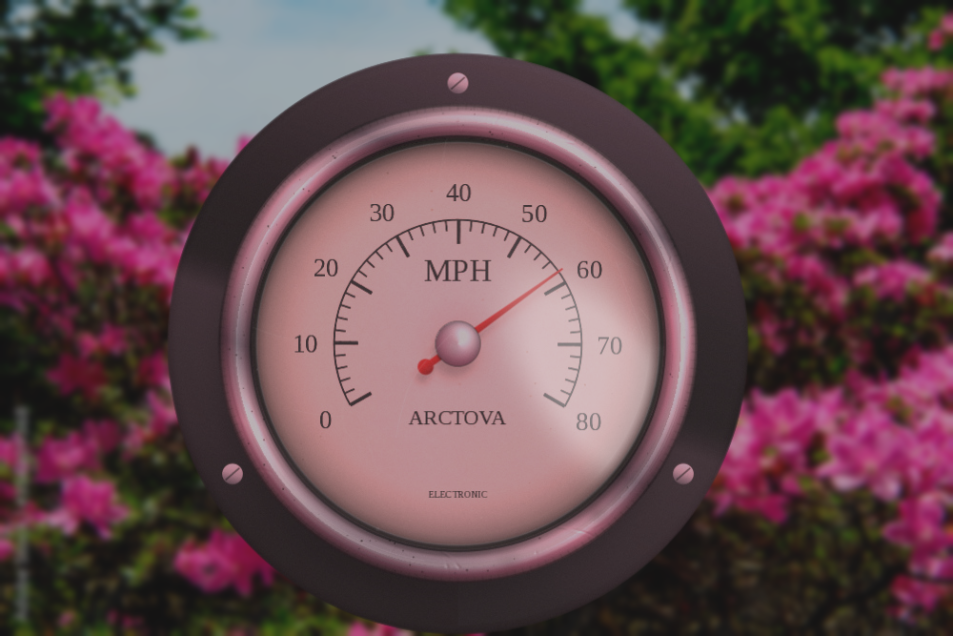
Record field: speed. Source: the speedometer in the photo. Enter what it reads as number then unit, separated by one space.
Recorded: 58 mph
